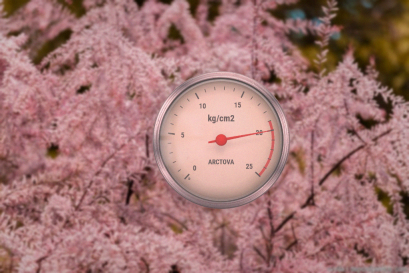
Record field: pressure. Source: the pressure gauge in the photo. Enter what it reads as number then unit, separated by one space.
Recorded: 20 kg/cm²
